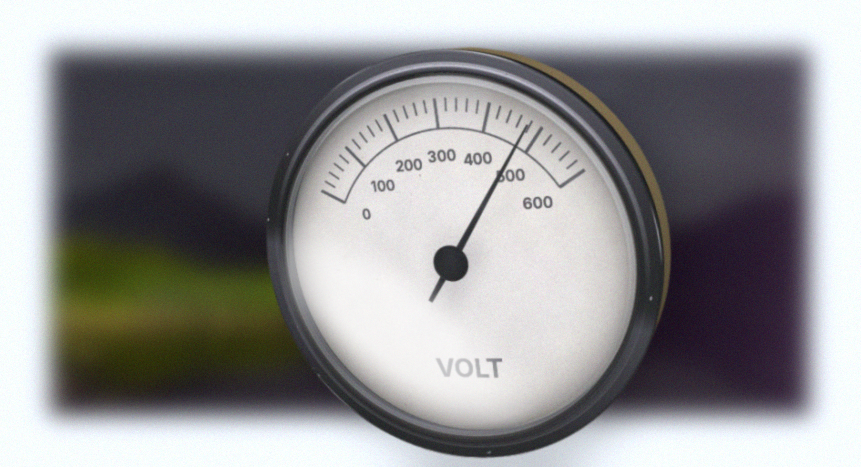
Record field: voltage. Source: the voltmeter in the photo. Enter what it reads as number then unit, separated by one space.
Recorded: 480 V
